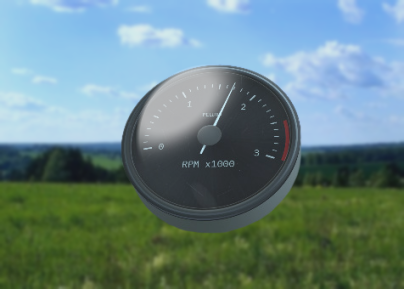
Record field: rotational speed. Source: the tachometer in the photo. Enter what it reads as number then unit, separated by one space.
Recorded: 1700 rpm
